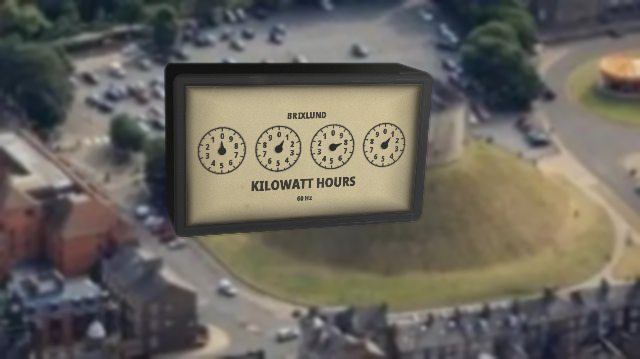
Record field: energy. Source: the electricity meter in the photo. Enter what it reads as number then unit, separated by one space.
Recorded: 81 kWh
